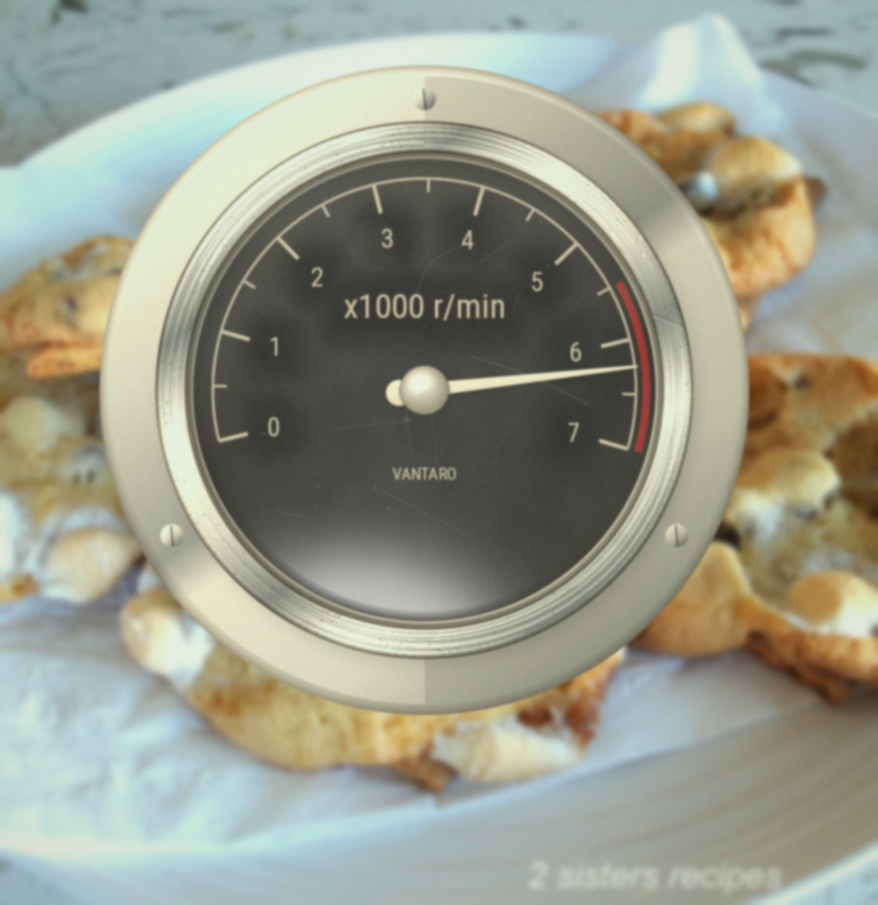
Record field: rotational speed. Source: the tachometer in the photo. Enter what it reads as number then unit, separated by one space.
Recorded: 6250 rpm
